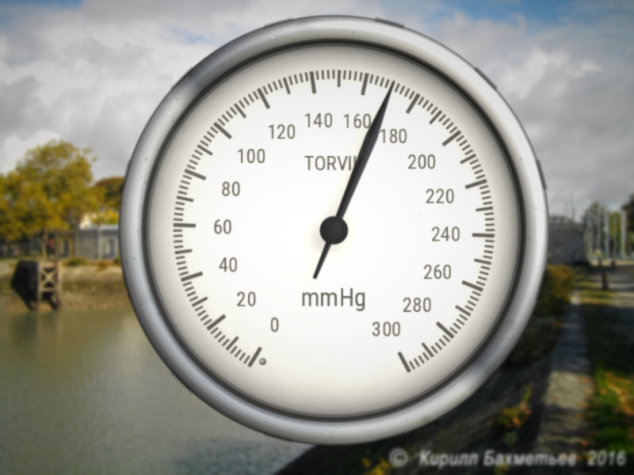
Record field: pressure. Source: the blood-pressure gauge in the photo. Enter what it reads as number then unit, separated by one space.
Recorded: 170 mmHg
